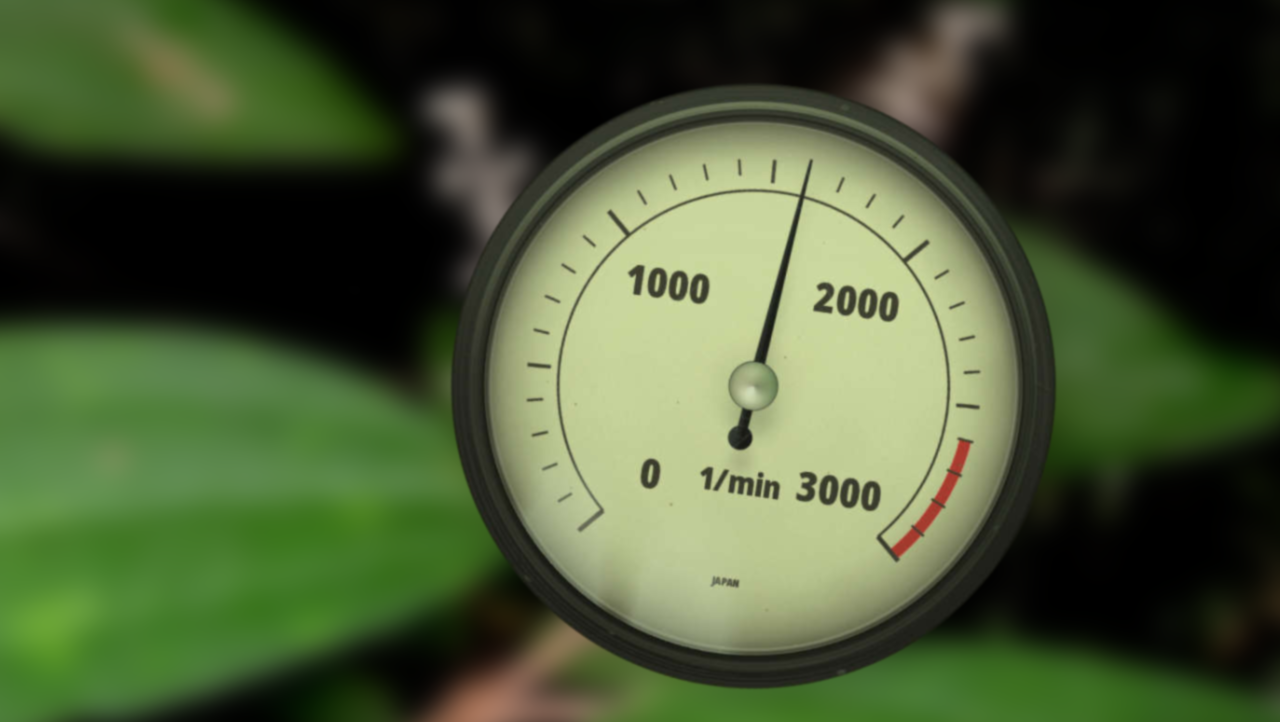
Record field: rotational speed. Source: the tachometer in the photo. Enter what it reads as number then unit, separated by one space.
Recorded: 1600 rpm
